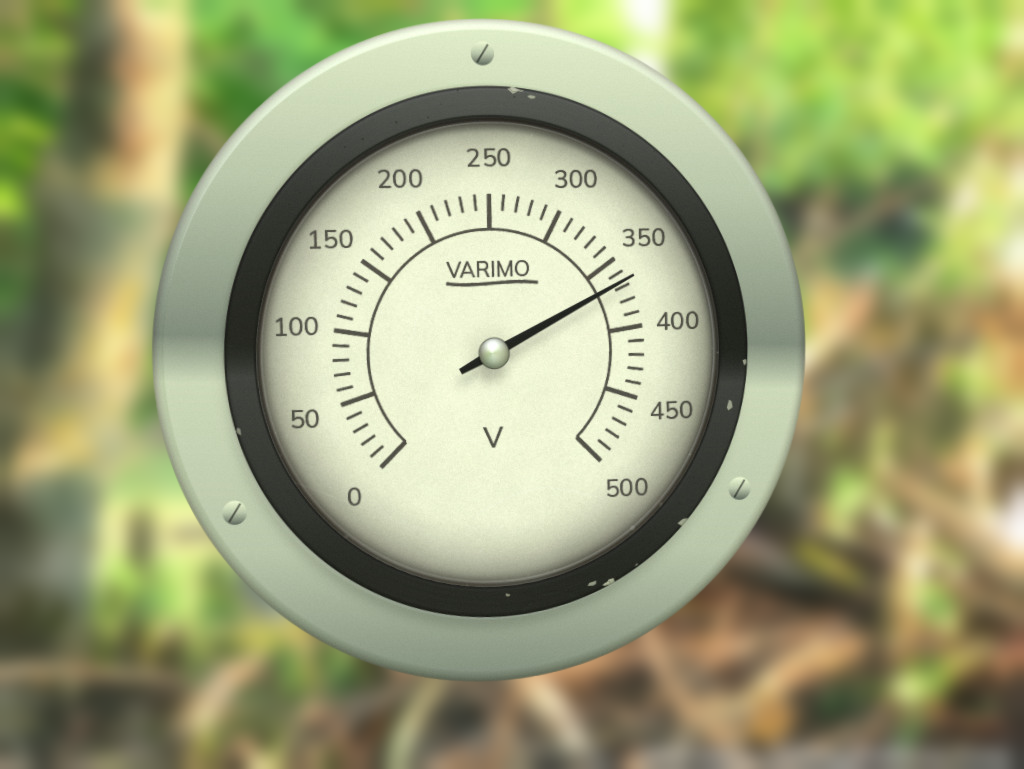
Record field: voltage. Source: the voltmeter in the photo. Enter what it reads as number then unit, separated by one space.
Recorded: 365 V
